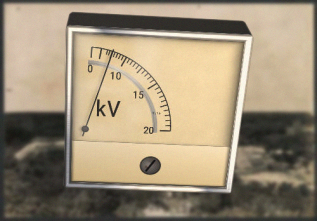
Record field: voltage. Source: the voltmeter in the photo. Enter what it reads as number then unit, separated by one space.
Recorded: 7.5 kV
